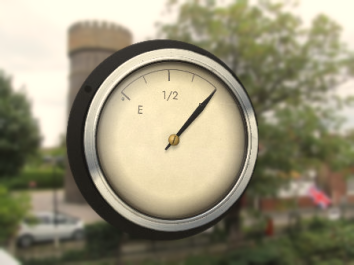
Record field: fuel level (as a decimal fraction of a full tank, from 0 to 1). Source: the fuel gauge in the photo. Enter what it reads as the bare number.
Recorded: 1
